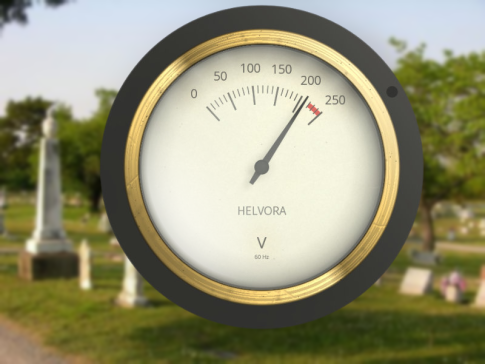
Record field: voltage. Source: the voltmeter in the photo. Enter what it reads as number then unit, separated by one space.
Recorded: 210 V
